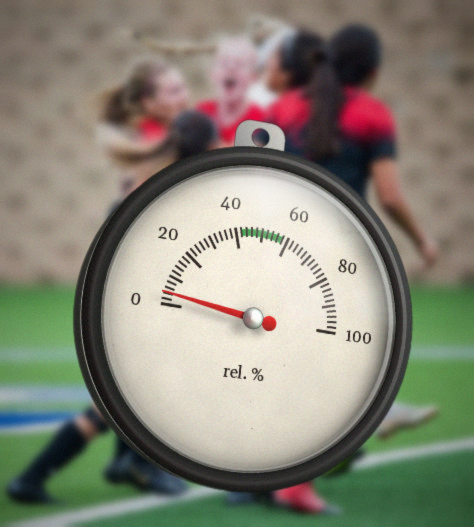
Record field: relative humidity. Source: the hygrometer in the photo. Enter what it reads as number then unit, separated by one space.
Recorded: 4 %
